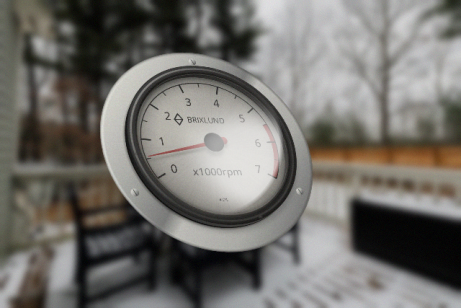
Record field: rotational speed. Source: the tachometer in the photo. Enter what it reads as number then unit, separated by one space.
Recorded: 500 rpm
